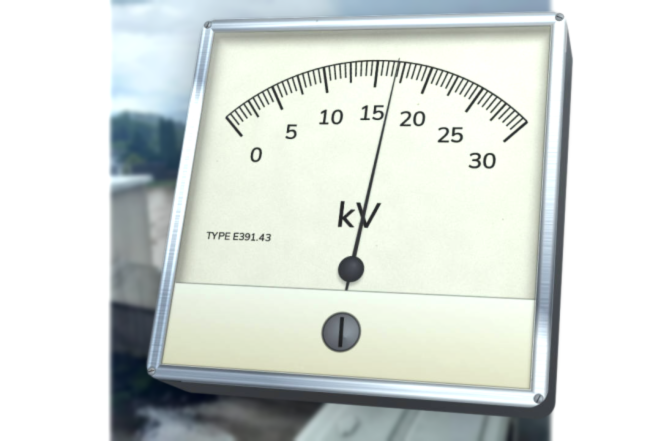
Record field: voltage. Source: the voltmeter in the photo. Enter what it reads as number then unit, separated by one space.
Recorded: 17 kV
